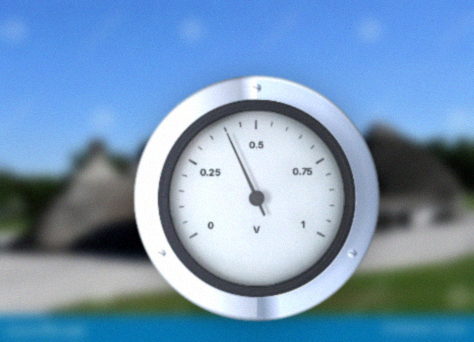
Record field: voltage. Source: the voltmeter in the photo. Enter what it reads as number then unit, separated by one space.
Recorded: 0.4 V
